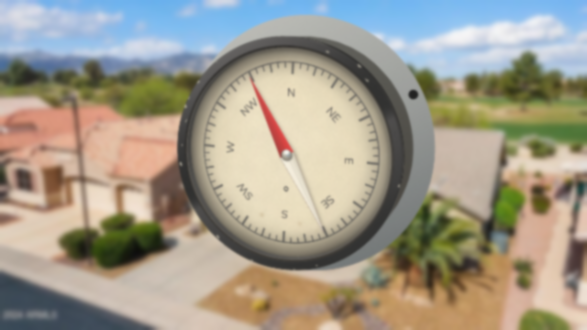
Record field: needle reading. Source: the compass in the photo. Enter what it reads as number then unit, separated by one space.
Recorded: 330 °
